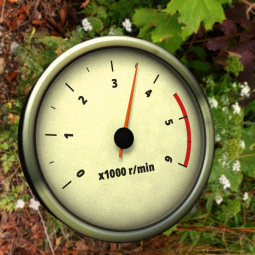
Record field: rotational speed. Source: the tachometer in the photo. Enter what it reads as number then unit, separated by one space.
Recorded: 3500 rpm
